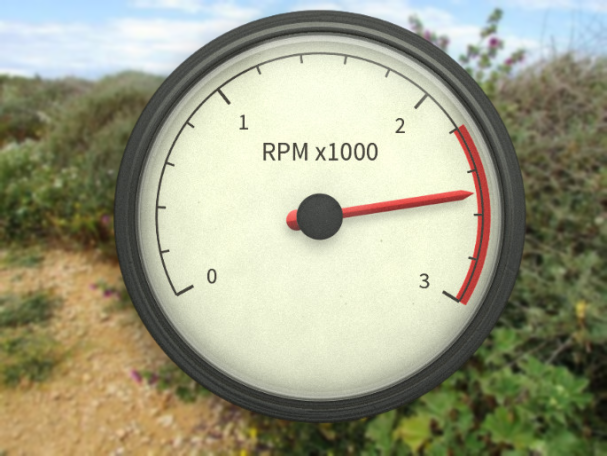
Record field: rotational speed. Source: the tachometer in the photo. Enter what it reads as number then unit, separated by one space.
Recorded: 2500 rpm
